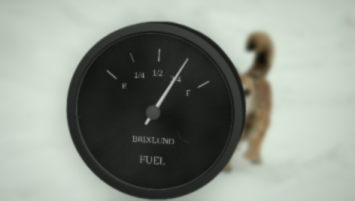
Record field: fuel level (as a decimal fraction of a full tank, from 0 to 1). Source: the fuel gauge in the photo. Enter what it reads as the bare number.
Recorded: 0.75
